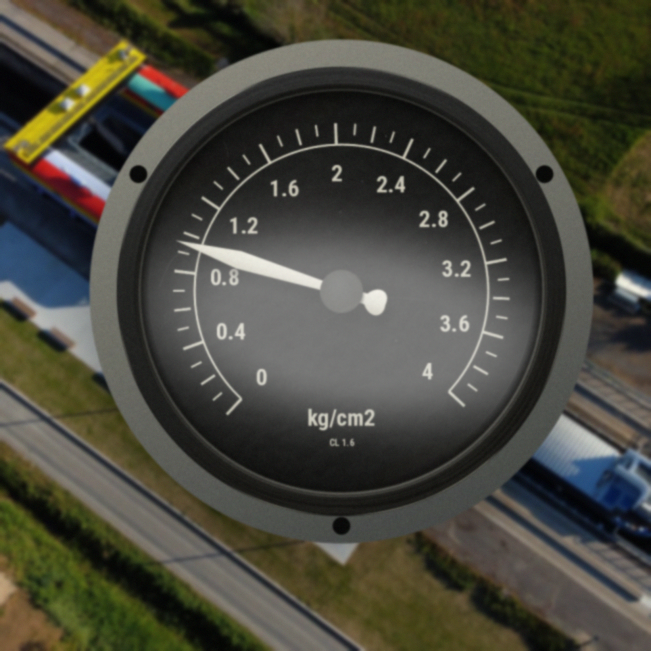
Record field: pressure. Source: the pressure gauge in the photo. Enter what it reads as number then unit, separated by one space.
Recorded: 0.95 kg/cm²
